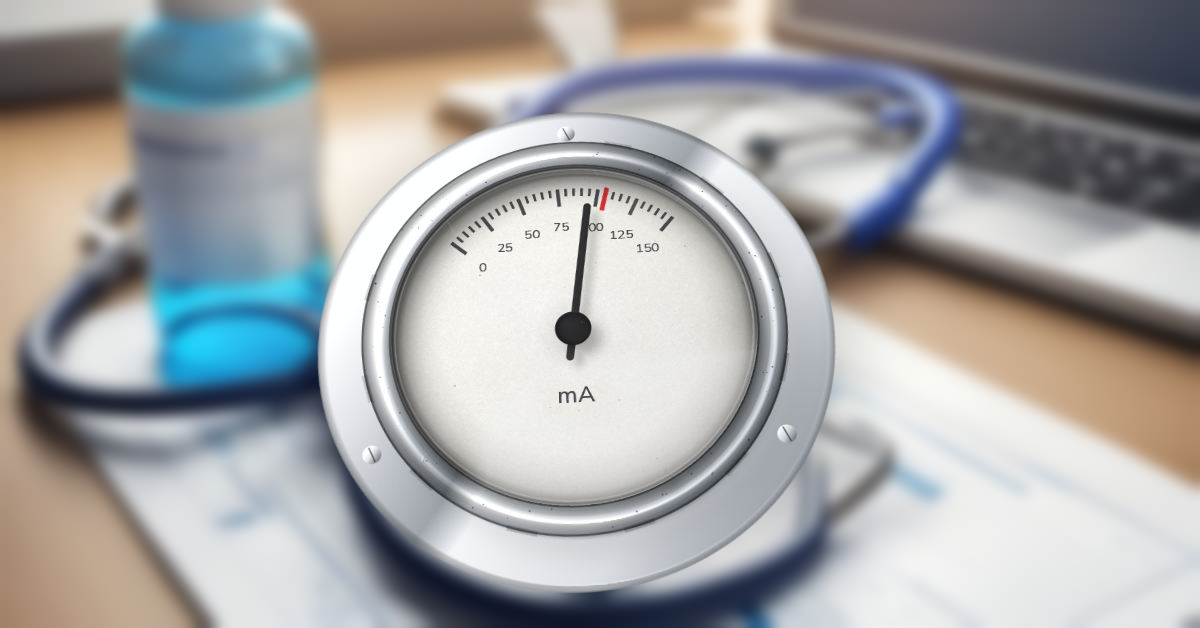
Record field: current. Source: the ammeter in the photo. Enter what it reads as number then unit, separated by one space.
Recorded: 95 mA
